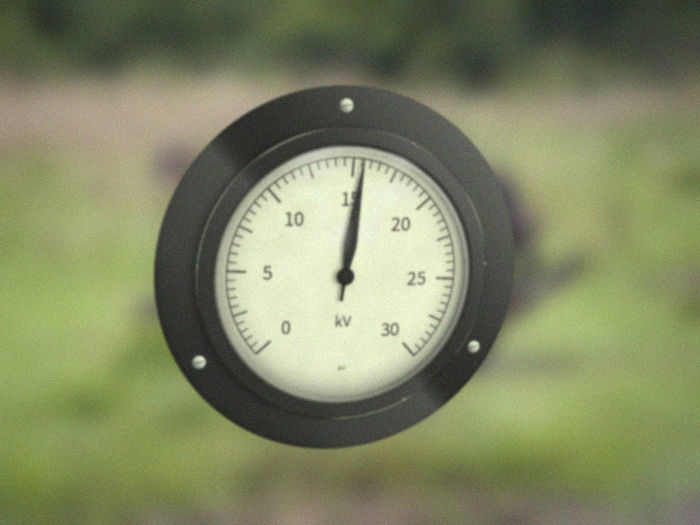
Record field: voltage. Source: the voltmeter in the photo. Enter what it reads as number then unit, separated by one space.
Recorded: 15.5 kV
